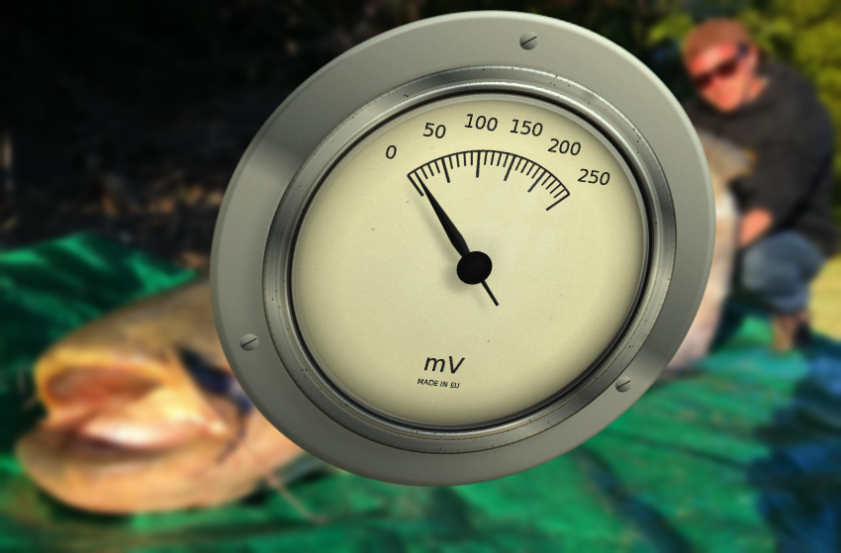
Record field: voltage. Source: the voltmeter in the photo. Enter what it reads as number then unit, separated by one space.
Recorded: 10 mV
